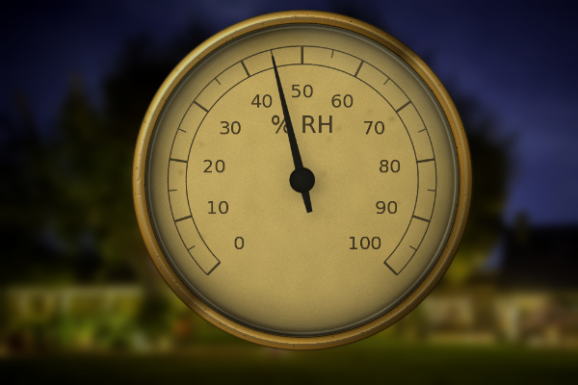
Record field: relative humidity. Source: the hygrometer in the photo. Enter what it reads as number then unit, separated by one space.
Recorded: 45 %
